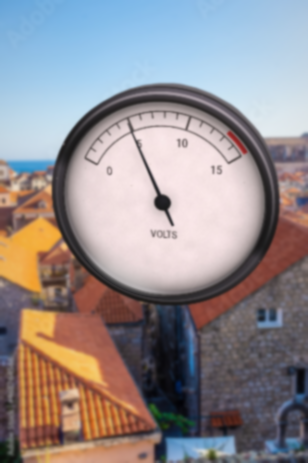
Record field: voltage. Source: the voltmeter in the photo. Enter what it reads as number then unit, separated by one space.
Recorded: 5 V
